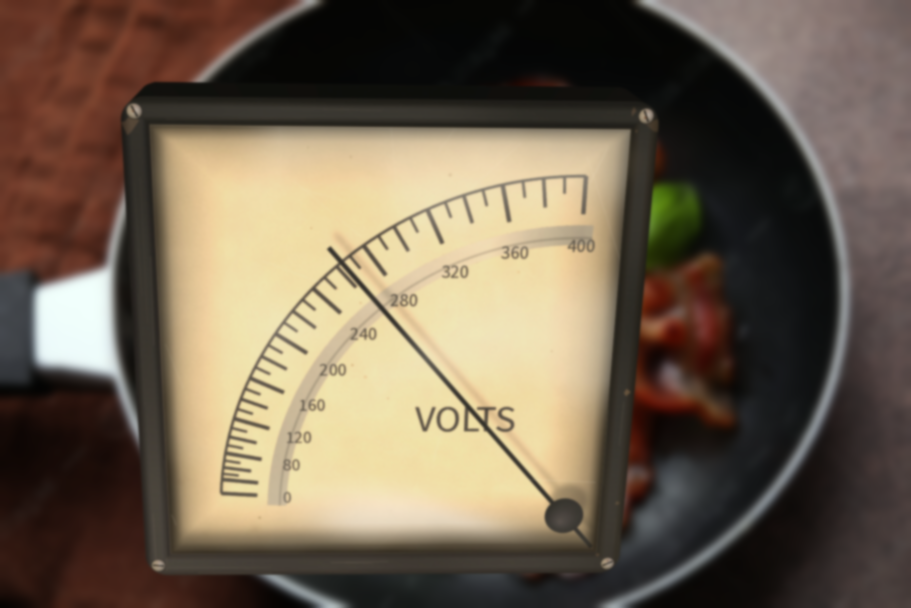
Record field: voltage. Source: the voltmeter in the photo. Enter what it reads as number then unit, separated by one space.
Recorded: 265 V
